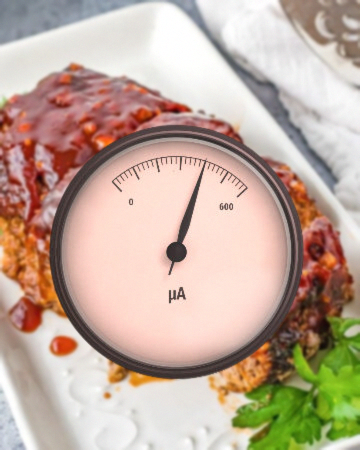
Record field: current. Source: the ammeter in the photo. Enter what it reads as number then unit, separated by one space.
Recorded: 400 µA
